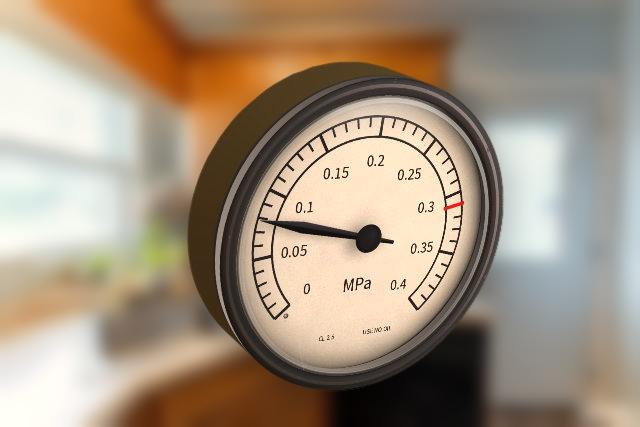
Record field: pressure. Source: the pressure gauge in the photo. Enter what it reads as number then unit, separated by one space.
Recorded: 0.08 MPa
